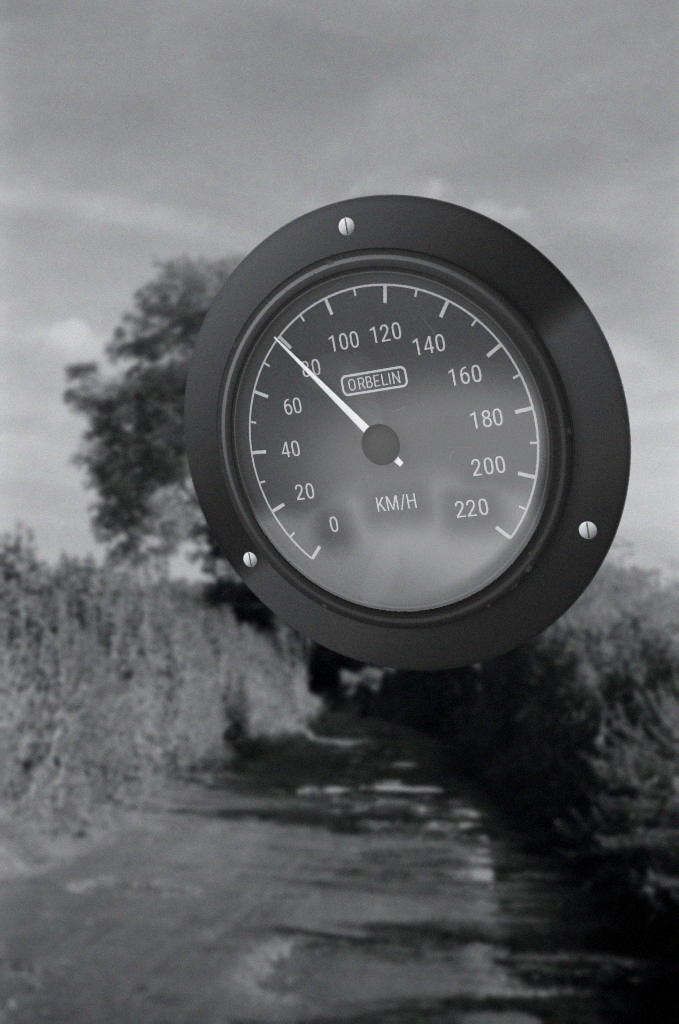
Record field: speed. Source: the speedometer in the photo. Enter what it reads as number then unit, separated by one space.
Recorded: 80 km/h
